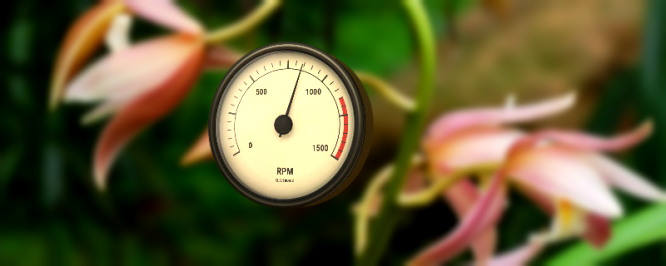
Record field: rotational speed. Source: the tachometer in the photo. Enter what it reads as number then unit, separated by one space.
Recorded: 850 rpm
